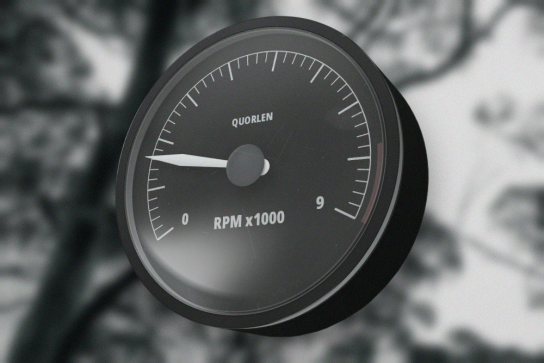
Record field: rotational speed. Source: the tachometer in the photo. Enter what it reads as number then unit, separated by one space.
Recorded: 1600 rpm
